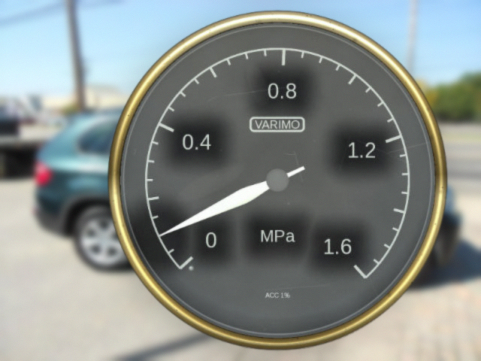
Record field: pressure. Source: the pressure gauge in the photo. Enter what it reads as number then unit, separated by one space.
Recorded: 0.1 MPa
